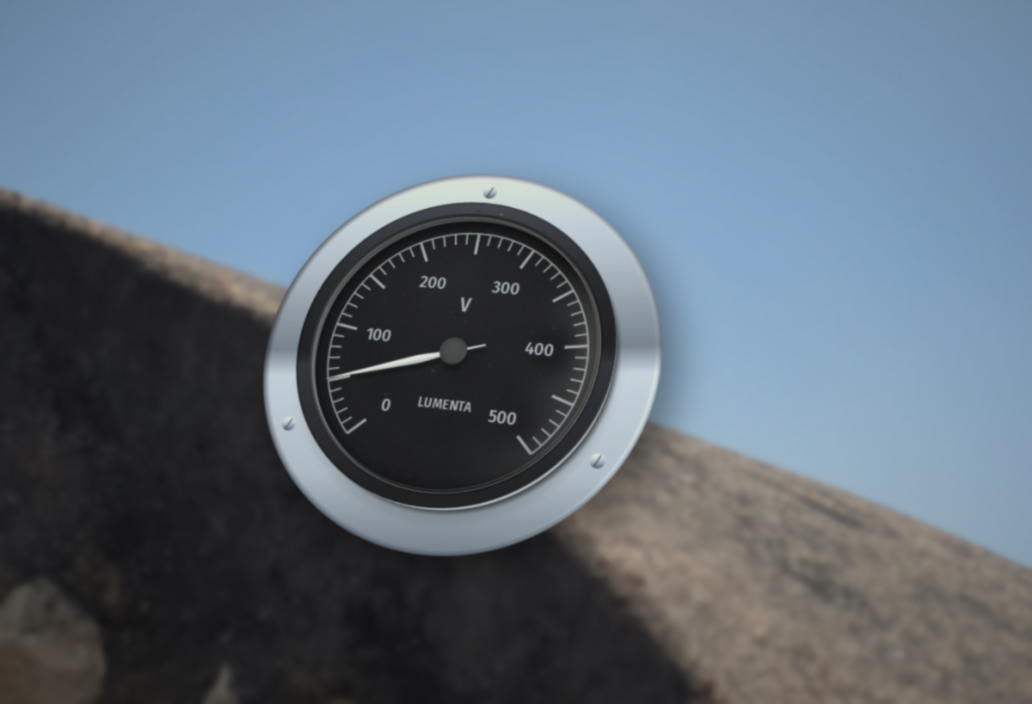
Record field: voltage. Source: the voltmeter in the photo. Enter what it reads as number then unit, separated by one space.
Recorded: 50 V
